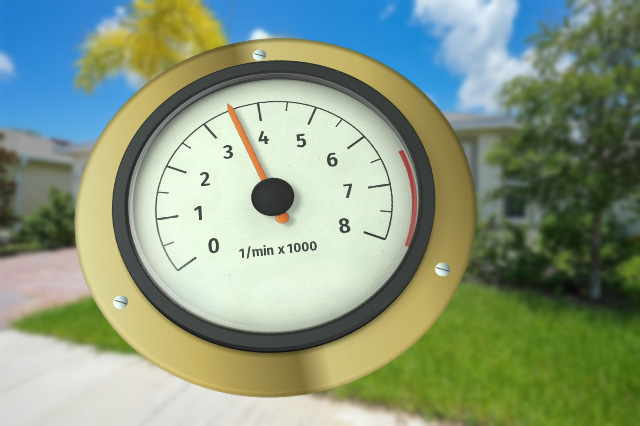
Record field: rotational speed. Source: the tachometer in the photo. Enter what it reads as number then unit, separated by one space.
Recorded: 3500 rpm
